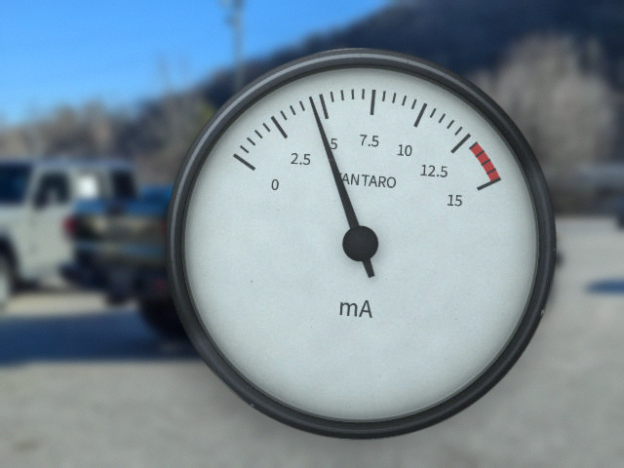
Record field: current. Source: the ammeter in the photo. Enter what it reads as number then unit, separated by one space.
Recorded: 4.5 mA
